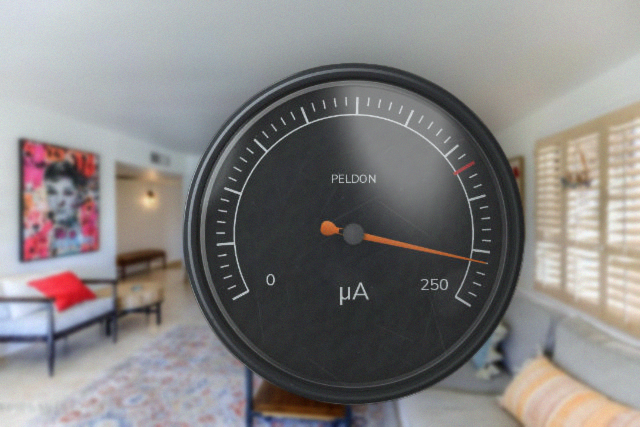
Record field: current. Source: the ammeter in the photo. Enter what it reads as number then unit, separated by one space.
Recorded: 230 µA
